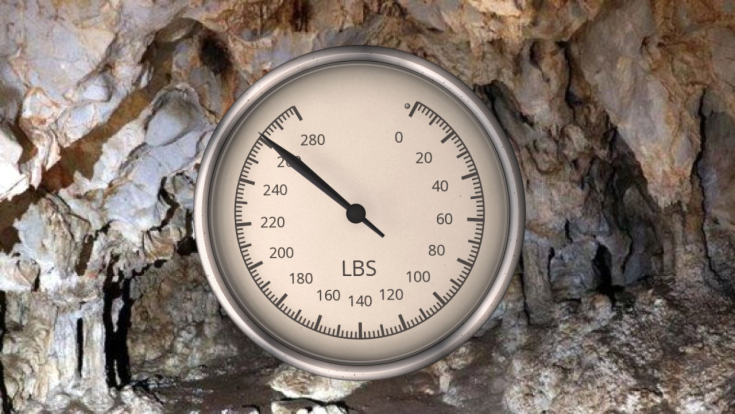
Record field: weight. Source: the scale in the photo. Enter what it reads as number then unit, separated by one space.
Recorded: 262 lb
